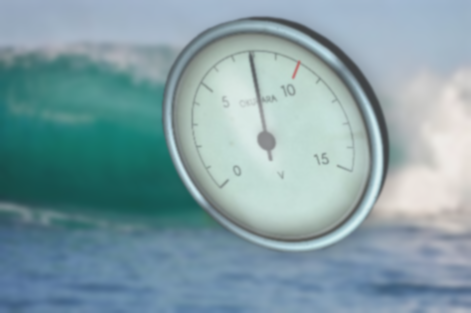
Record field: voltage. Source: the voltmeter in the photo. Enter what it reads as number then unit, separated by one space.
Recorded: 8 V
